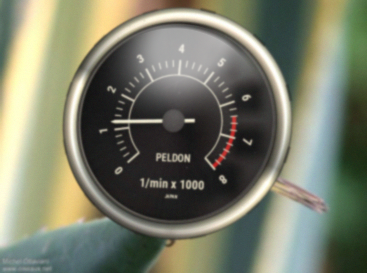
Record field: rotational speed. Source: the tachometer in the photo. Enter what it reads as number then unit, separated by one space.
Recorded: 1200 rpm
